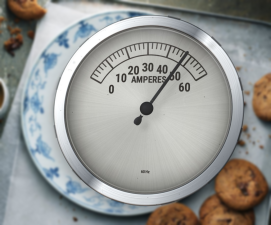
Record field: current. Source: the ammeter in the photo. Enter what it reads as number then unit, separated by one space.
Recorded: 48 A
